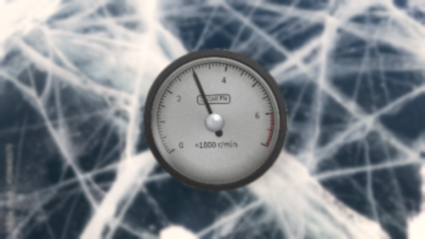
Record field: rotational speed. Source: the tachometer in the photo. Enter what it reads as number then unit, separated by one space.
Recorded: 3000 rpm
